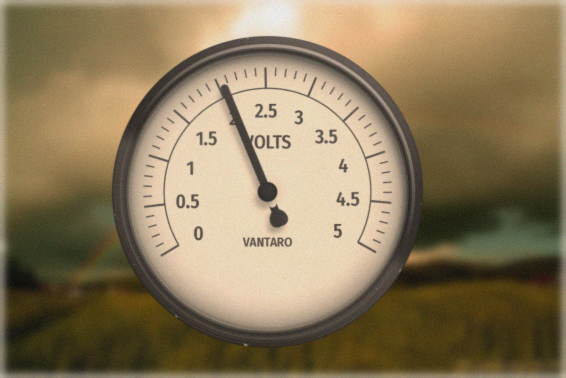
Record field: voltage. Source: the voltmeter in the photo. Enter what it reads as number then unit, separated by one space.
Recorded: 2.05 V
